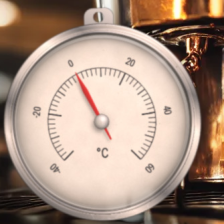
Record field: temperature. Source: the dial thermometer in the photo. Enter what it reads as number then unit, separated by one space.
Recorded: 0 °C
